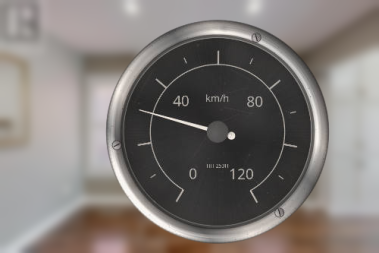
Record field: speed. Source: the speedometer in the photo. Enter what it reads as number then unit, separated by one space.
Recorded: 30 km/h
